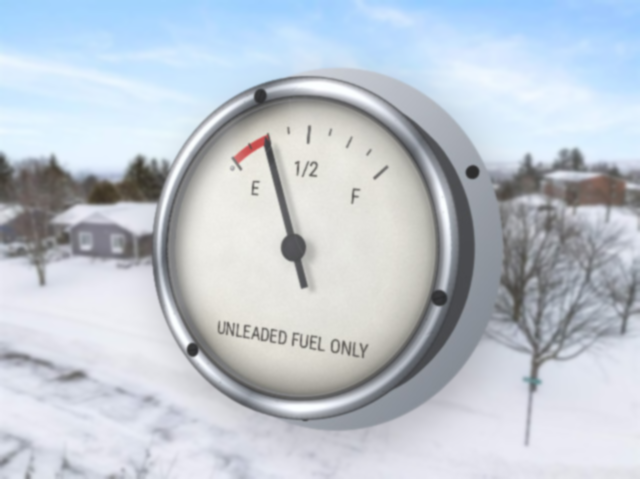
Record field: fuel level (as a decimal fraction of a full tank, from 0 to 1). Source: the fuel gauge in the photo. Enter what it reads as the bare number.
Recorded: 0.25
